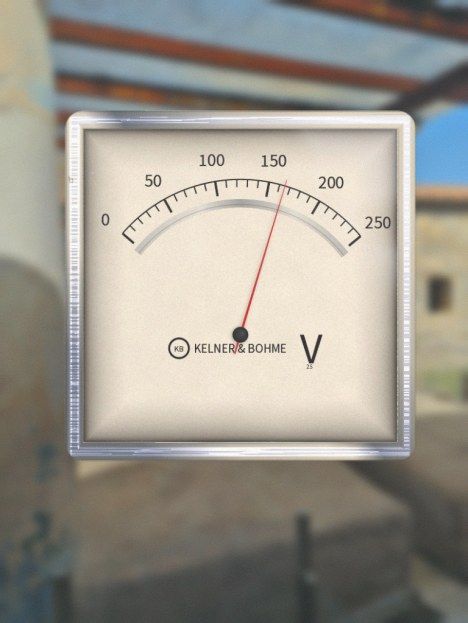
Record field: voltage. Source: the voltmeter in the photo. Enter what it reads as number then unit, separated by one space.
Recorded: 165 V
